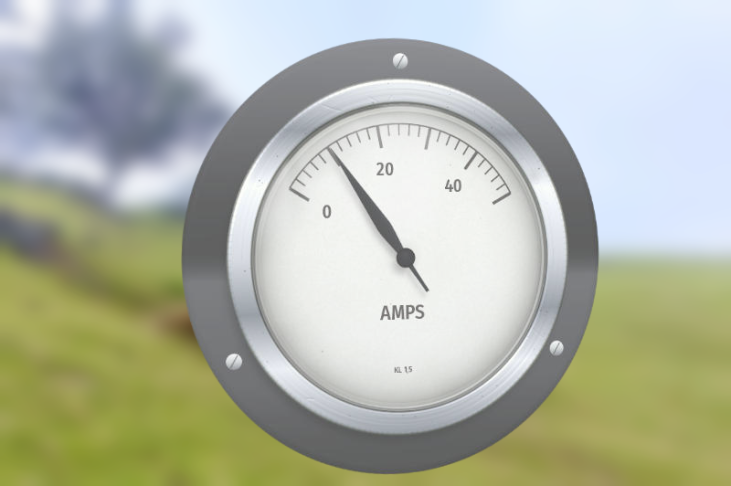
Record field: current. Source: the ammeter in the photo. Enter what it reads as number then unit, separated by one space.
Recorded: 10 A
